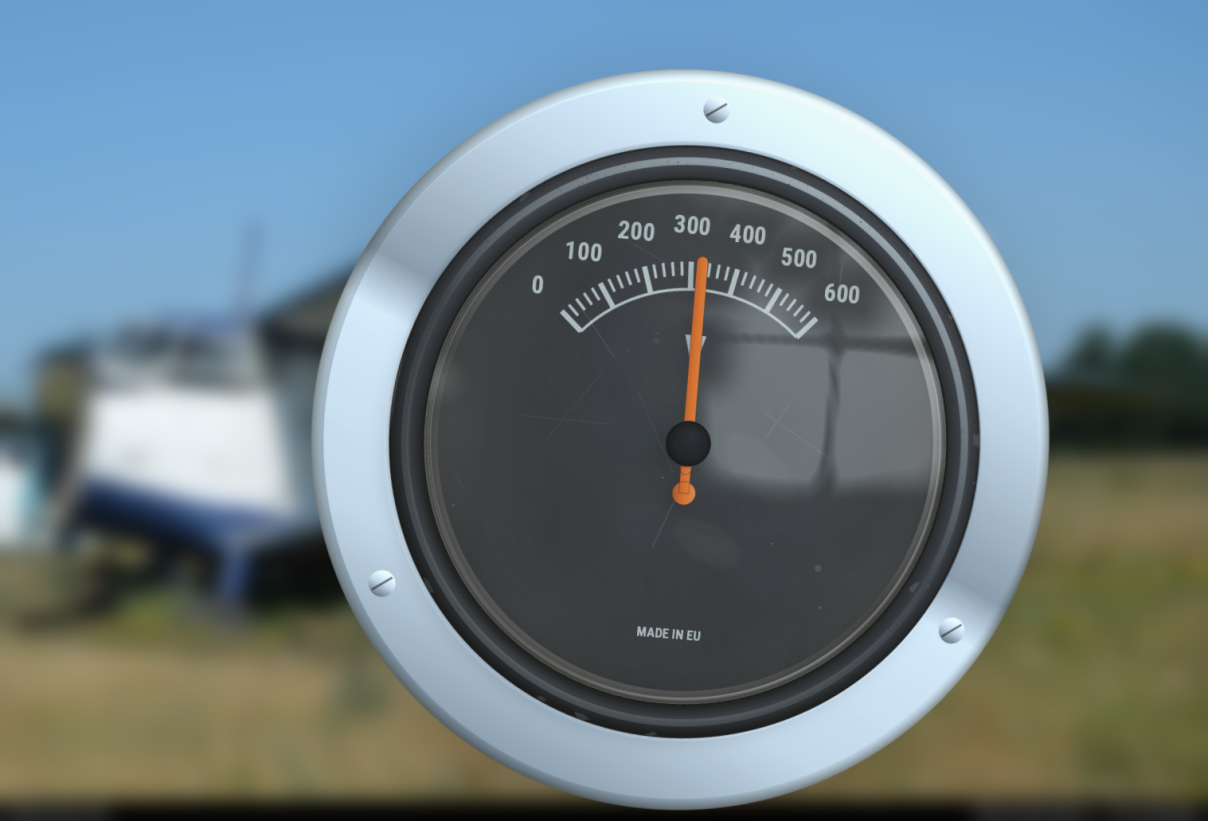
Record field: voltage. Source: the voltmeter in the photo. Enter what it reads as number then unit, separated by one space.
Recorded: 320 V
